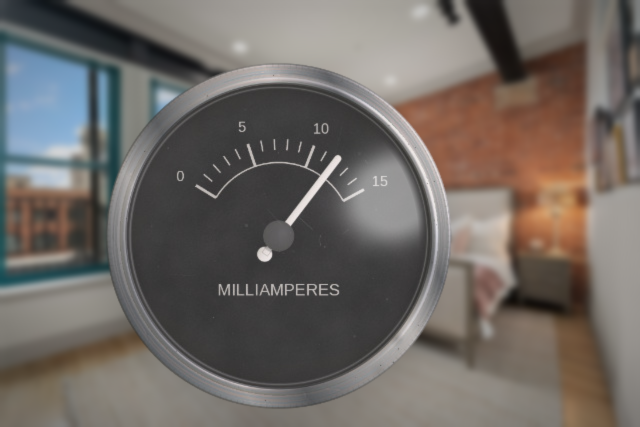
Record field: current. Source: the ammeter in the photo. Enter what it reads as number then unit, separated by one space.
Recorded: 12 mA
